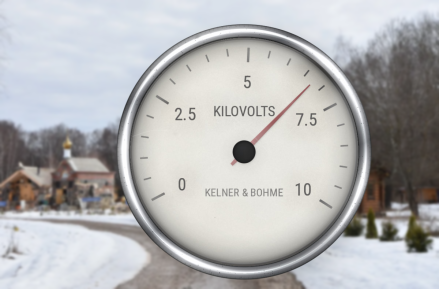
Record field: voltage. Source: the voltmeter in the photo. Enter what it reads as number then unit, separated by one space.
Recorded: 6.75 kV
